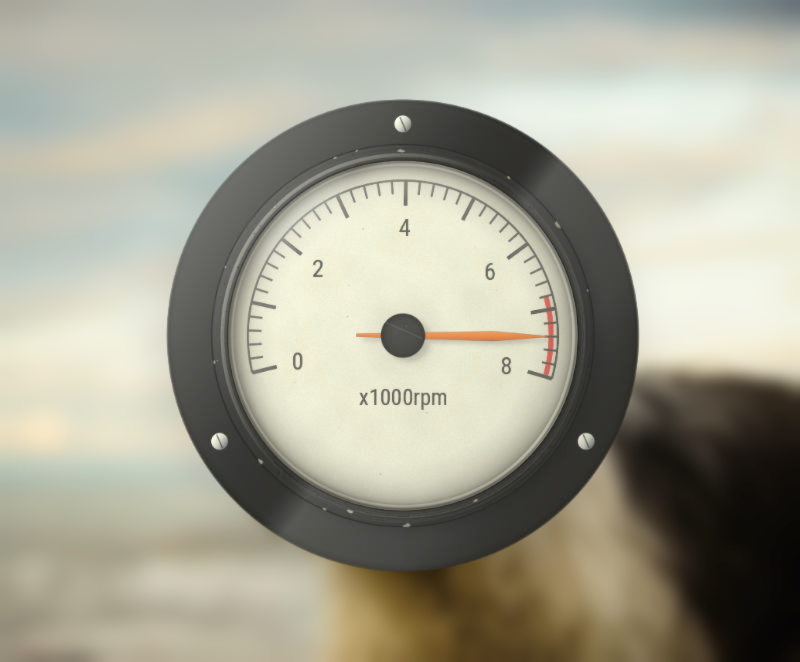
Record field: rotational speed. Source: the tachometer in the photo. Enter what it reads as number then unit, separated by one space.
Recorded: 7400 rpm
